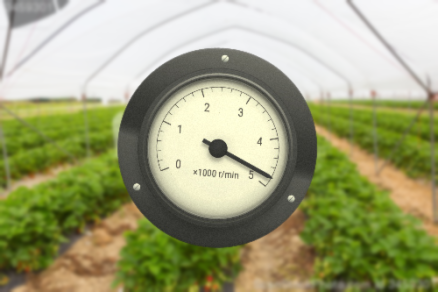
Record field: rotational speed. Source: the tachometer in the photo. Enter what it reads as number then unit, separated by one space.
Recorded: 4800 rpm
